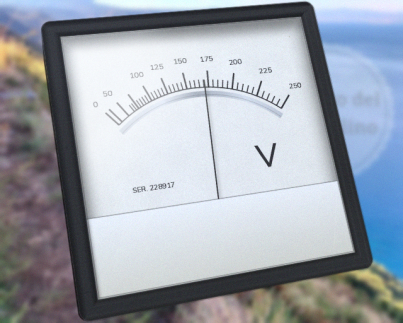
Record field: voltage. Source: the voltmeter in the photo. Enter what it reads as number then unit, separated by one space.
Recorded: 170 V
